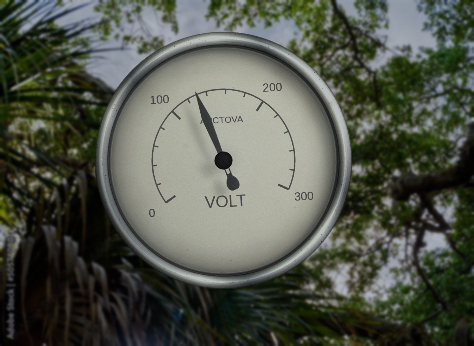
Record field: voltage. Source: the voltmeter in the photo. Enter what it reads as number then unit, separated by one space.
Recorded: 130 V
